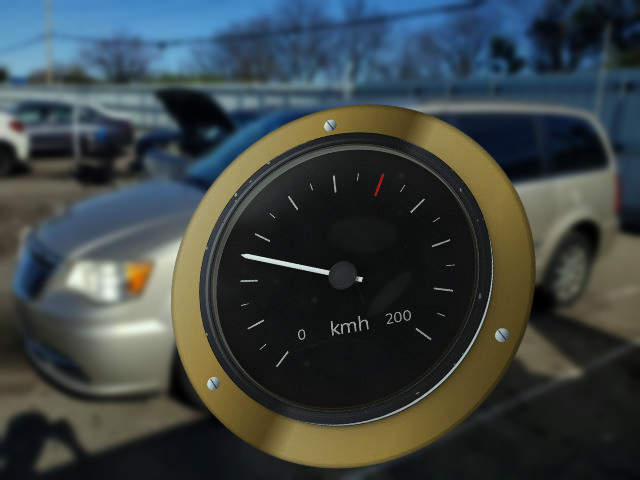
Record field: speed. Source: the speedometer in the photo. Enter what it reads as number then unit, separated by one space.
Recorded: 50 km/h
